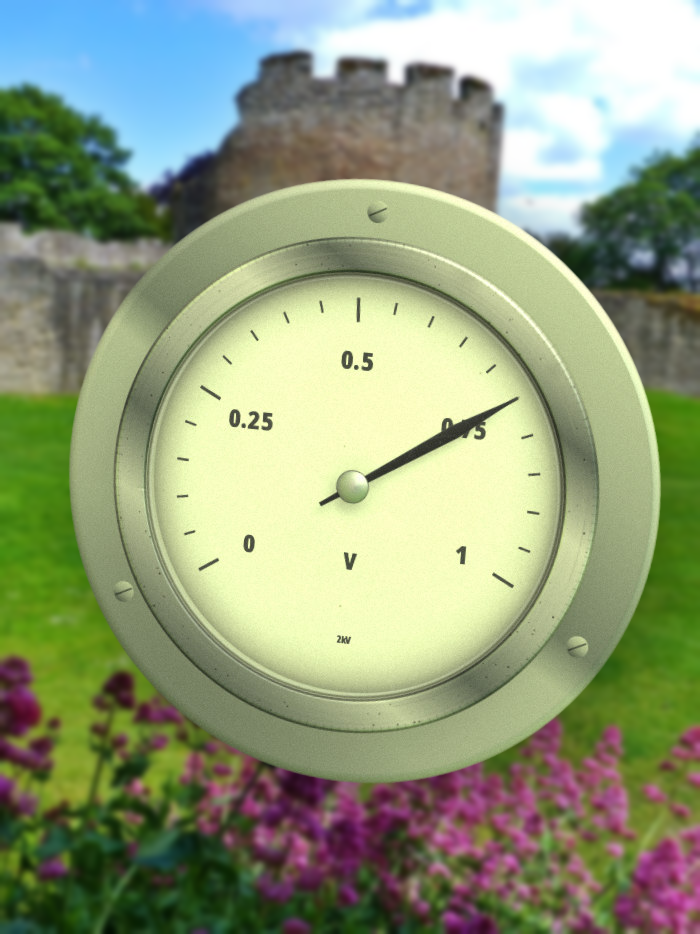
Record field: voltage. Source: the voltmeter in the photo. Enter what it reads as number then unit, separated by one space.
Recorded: 0.75 V
